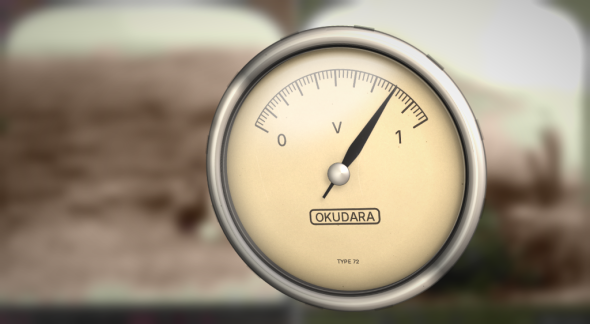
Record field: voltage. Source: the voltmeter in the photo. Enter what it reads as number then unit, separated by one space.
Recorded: 0.8 V
